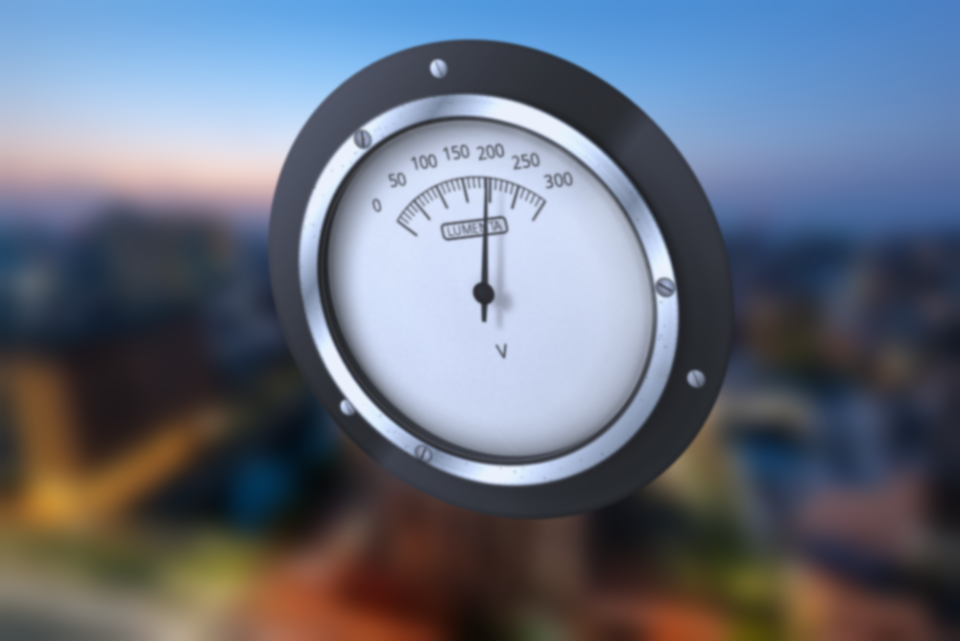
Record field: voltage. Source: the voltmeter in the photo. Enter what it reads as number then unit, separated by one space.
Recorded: 200 V
